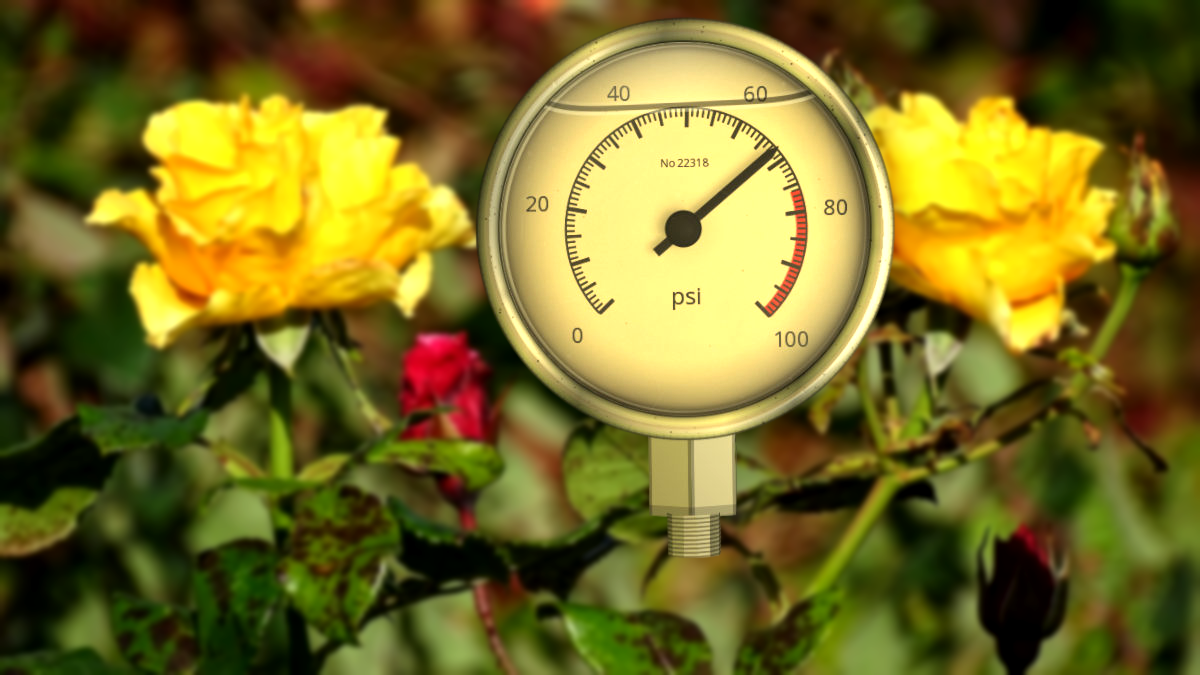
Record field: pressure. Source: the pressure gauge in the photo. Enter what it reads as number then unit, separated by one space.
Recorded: 68 psi
